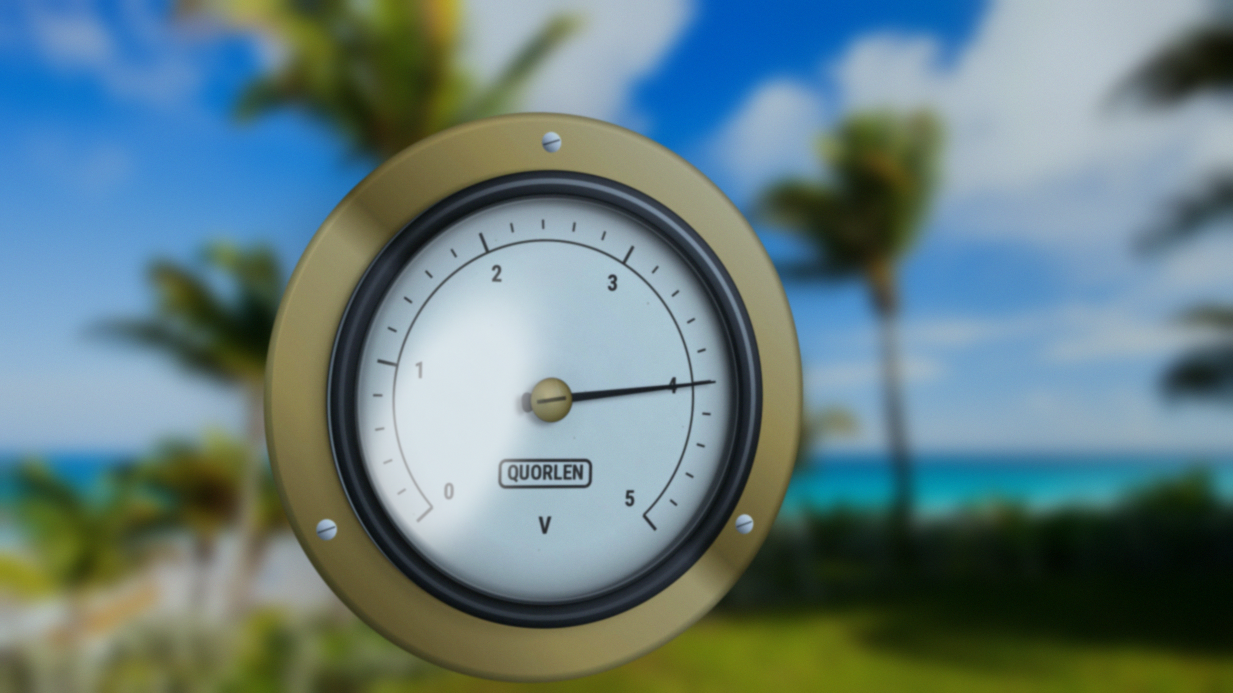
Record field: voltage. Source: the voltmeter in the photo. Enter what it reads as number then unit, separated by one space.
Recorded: 4 V
